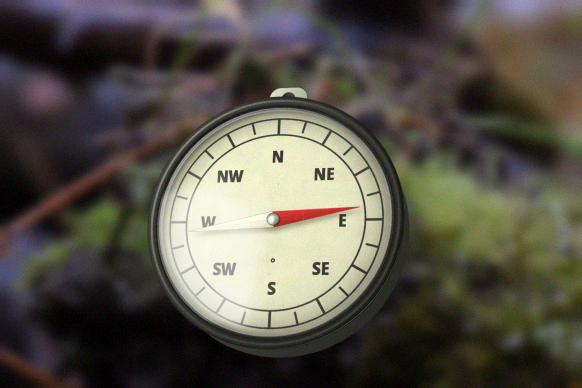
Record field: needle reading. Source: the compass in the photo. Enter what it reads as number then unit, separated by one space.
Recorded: 82.5 °
